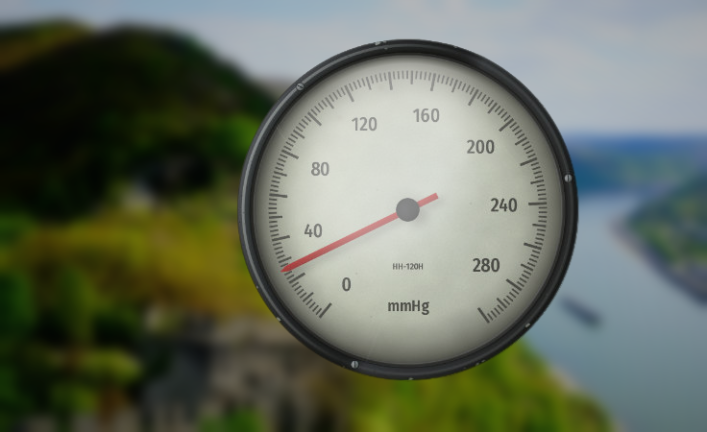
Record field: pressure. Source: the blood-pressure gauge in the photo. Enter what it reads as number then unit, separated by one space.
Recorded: 26 mmHg
